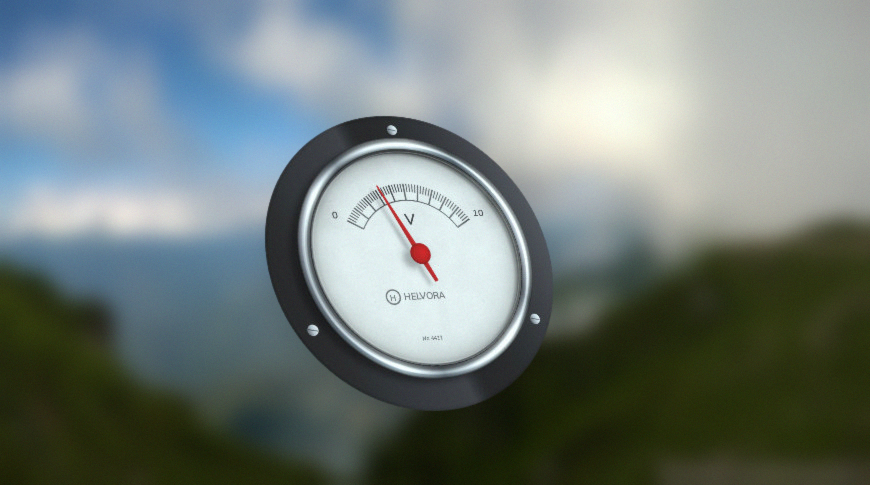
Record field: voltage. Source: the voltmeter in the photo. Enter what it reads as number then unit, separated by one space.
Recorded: 3 V
